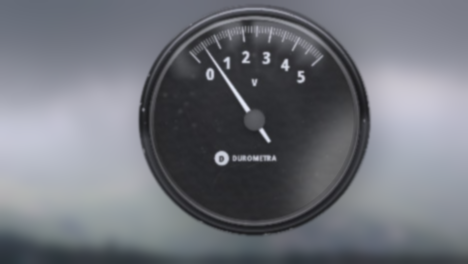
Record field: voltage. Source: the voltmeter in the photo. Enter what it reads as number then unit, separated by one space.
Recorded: 0.5 V
